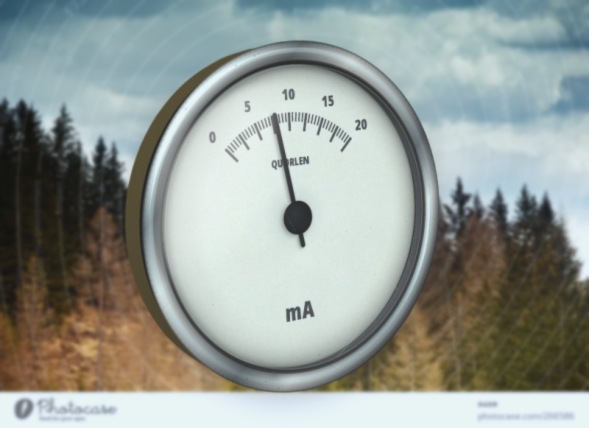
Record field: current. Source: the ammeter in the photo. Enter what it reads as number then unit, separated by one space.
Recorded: 7.5 mA
